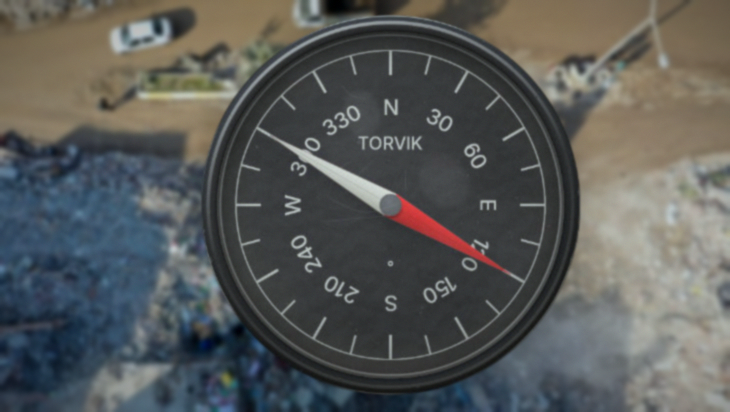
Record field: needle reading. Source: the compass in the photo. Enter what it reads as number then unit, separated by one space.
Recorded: 120 °
